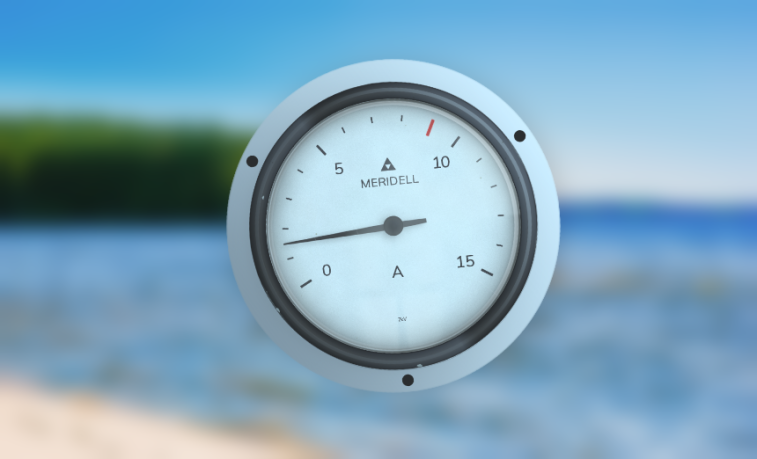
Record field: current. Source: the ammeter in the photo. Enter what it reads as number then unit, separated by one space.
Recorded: 1.5 A
